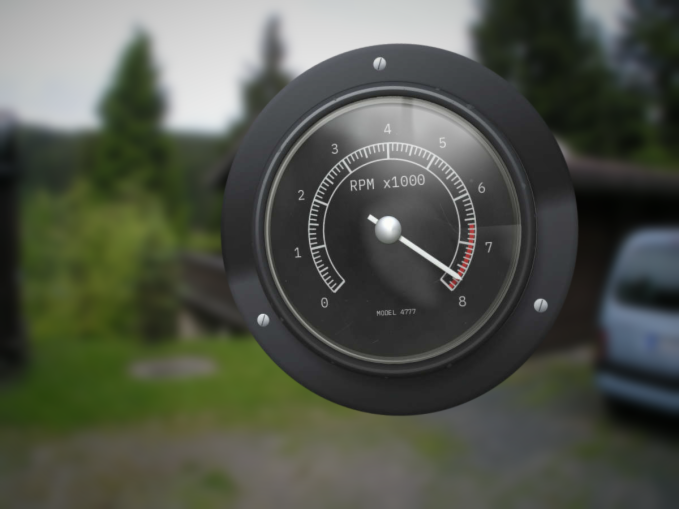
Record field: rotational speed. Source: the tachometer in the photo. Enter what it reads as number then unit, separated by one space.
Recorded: 7700 rpm
